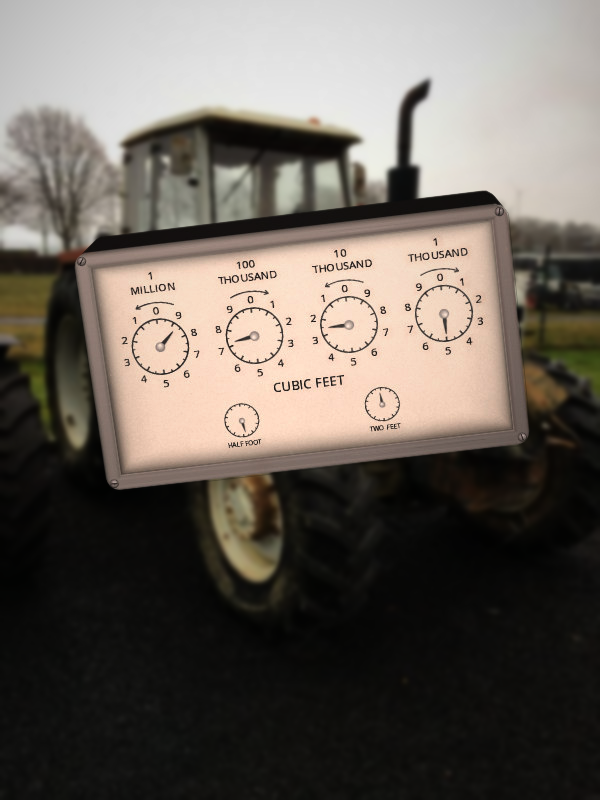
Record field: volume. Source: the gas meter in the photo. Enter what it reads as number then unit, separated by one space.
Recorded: 872500 ft³
